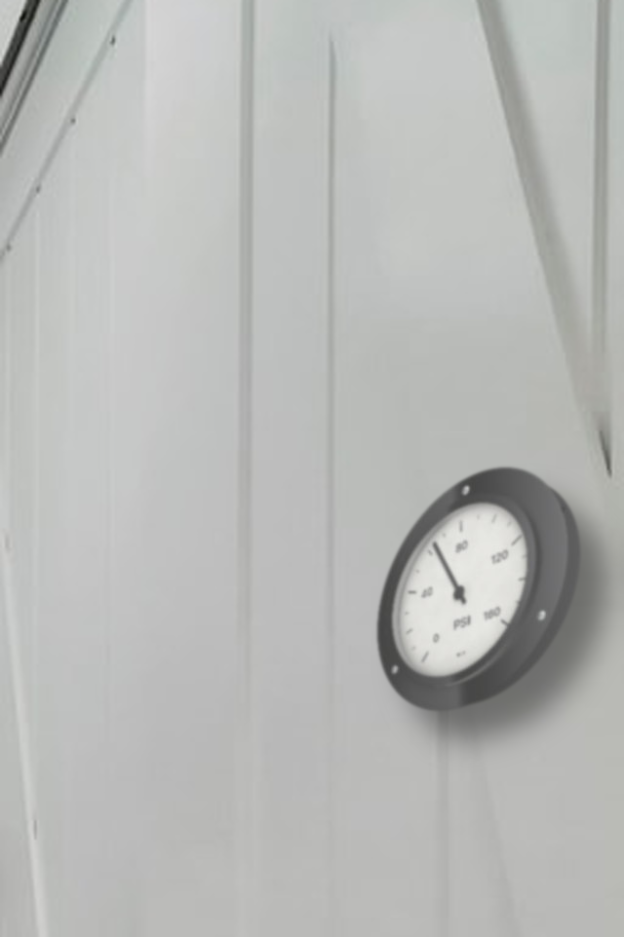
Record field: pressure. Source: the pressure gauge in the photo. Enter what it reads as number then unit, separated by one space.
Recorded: 65 psi
